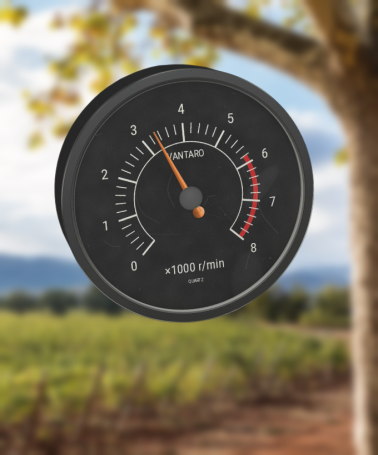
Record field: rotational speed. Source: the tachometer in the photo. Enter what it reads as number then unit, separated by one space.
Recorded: 3300 rpm
